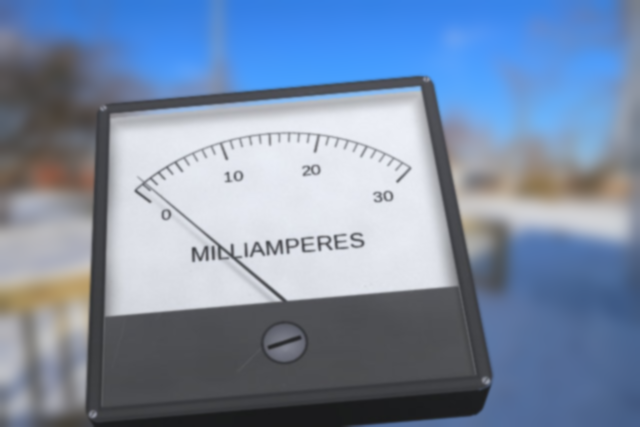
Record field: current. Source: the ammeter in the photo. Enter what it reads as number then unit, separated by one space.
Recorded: 1 mA
